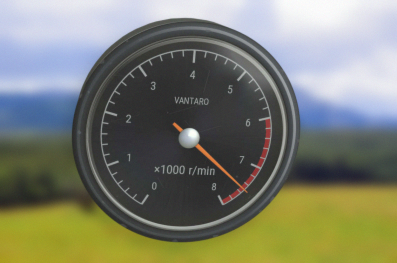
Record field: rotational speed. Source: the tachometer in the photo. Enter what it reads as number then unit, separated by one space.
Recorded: 7500 rpm
